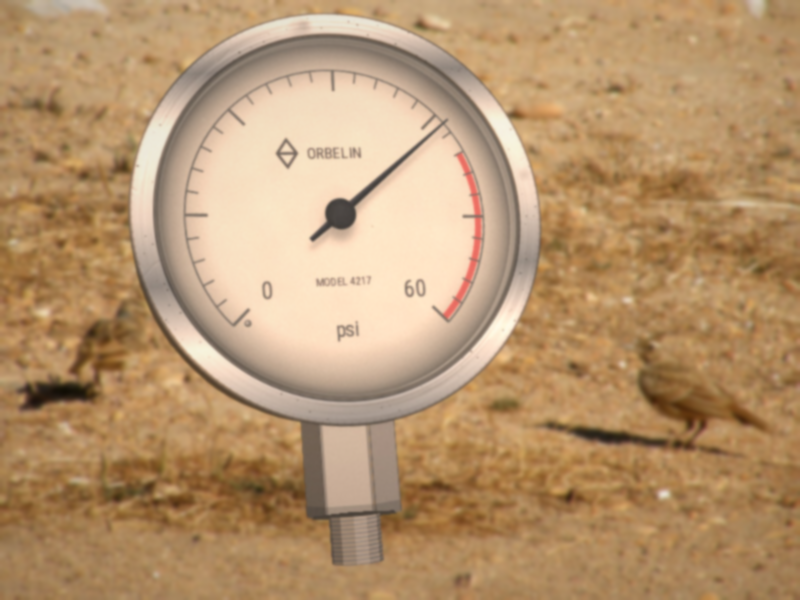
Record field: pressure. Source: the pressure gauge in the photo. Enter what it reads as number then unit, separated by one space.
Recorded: 41 psi
